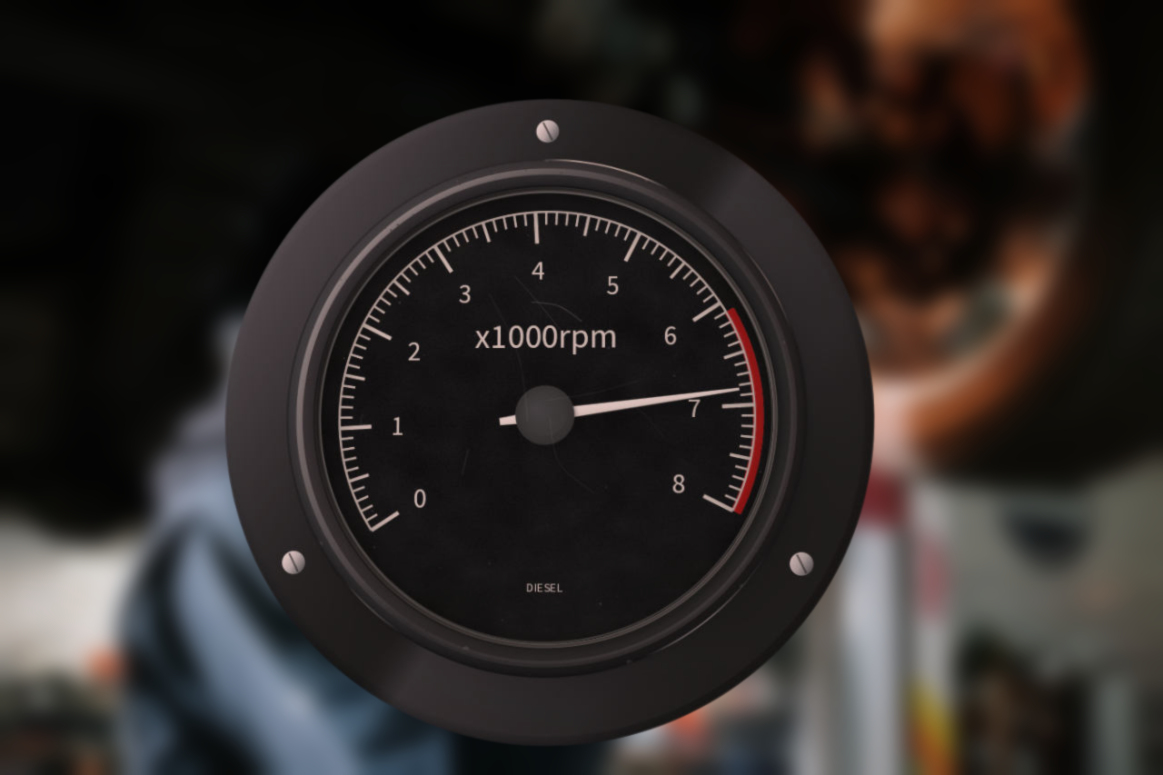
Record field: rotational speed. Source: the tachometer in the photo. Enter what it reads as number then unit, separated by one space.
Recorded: 6850 rpm
